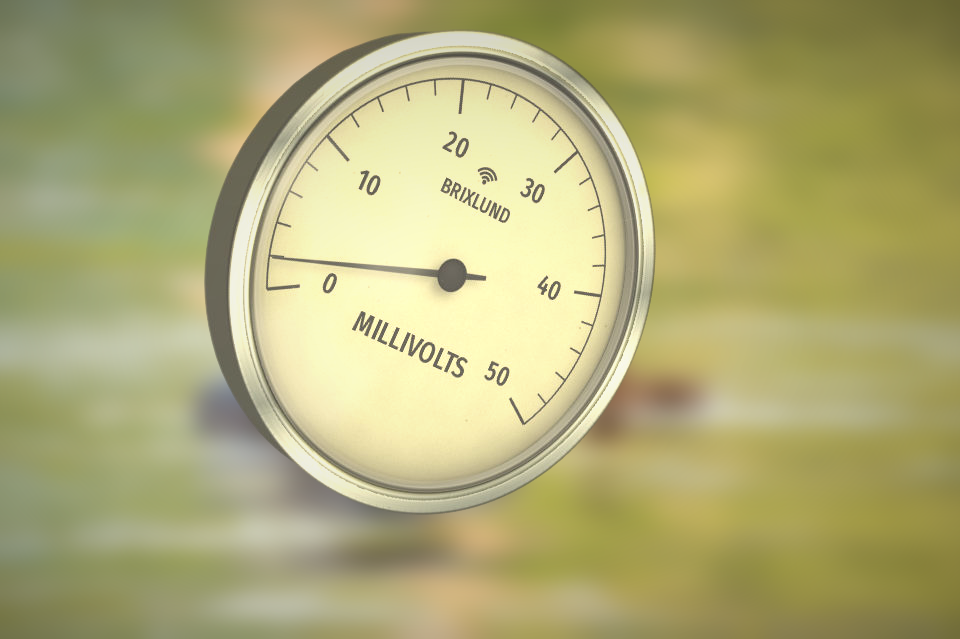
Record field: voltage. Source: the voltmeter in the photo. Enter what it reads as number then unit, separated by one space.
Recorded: 2 mV
